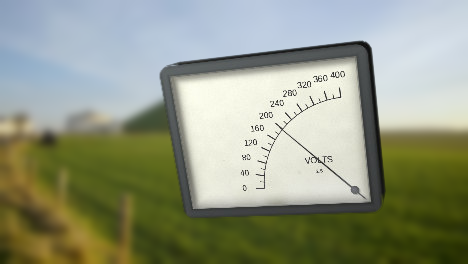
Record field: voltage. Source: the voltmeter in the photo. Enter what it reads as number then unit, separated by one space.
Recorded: 200 V
